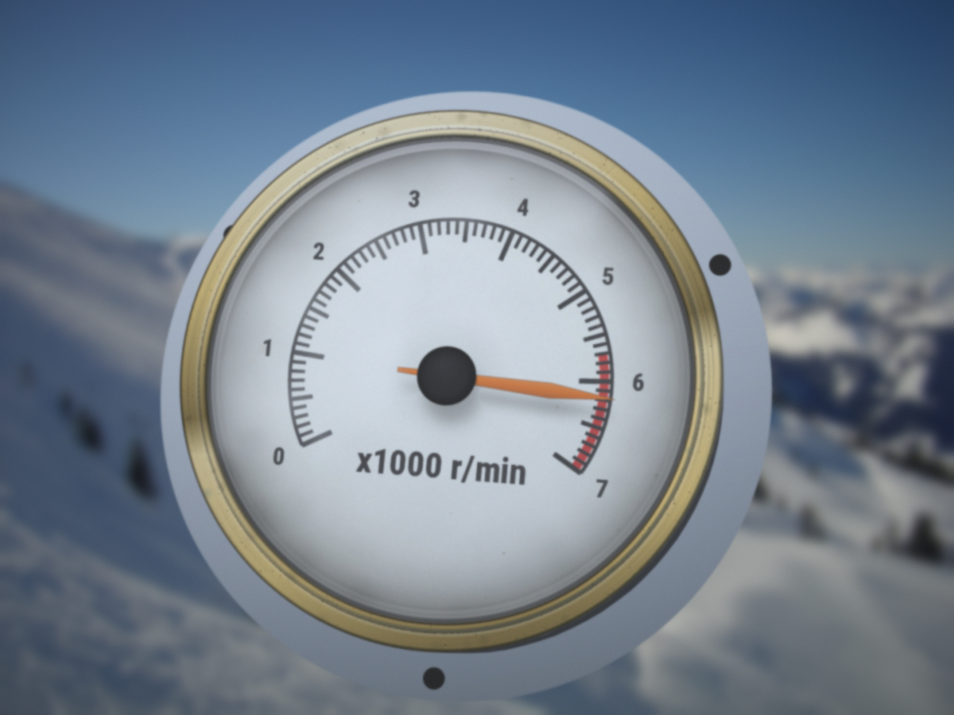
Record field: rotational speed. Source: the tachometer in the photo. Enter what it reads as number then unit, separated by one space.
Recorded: 6200 rpm
